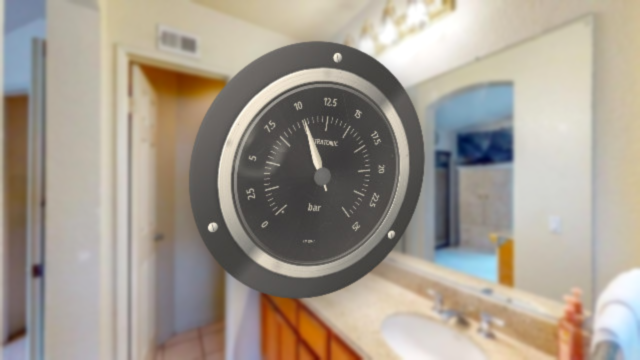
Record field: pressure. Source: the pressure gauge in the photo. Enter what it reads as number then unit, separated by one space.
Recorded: 10 bar
